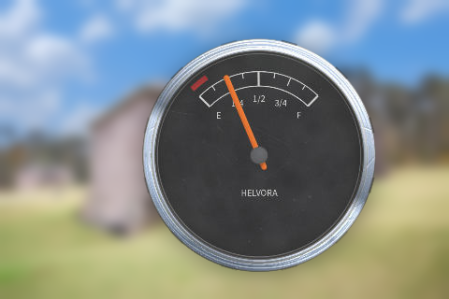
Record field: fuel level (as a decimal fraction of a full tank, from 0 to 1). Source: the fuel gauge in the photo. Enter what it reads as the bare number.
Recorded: 0.25
